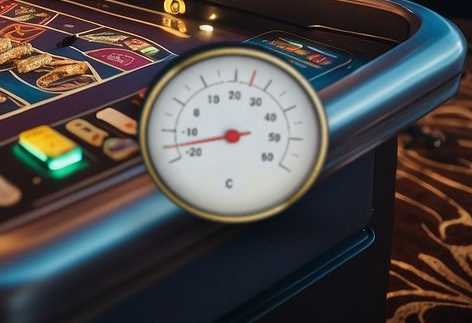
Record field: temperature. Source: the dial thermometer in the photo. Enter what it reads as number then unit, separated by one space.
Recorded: -15 °C
